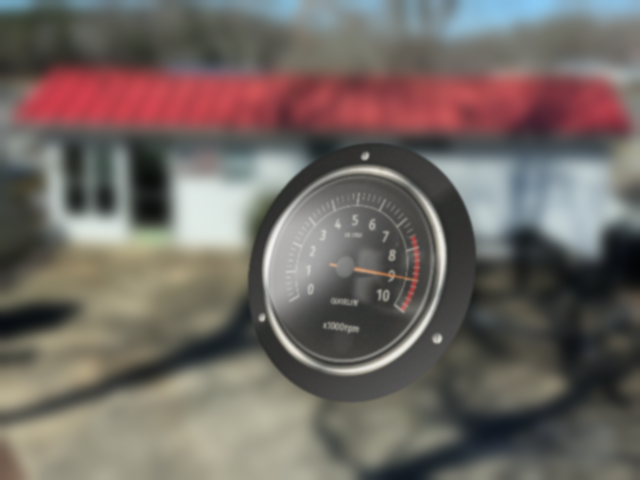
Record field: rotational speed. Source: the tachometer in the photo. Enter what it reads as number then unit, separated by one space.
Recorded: 9000 rpm
